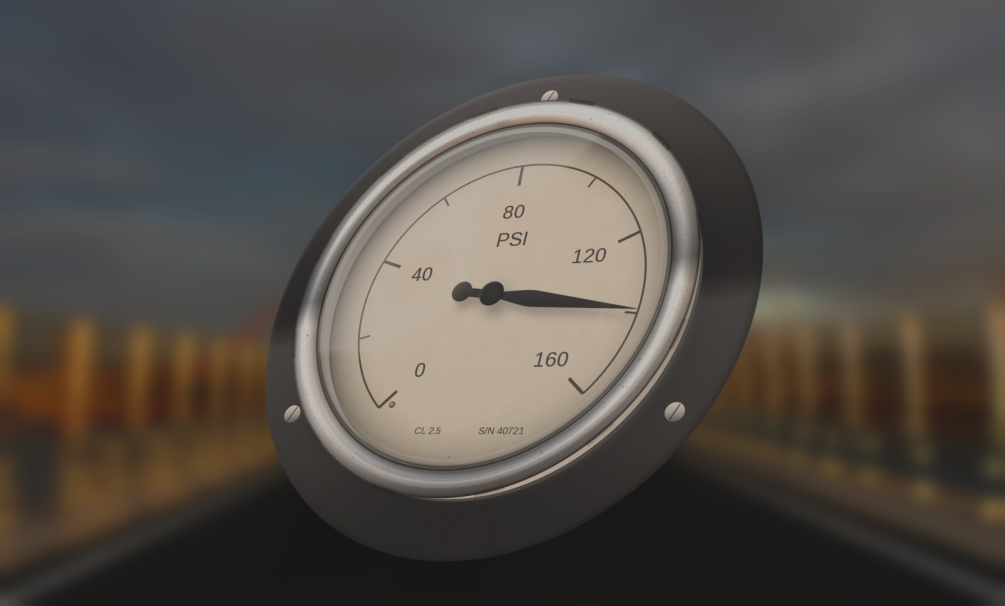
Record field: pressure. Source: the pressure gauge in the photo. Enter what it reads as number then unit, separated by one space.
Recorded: 140 psi
